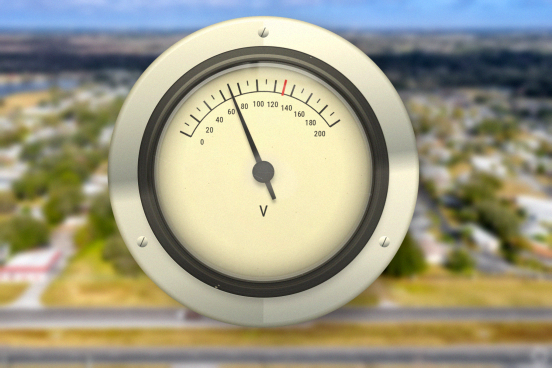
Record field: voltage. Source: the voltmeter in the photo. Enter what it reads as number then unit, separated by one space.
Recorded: 70 V
